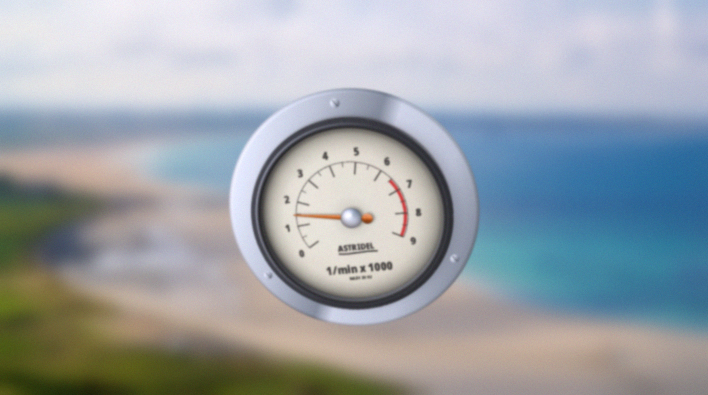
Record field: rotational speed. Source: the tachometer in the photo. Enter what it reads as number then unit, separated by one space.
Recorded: 1500 rpm
